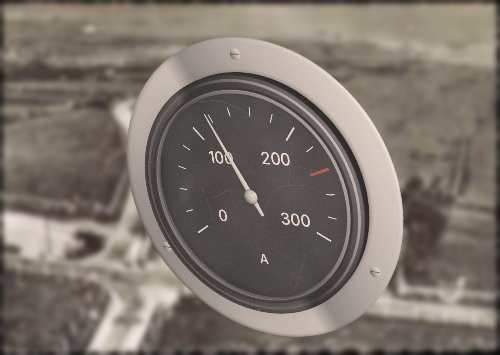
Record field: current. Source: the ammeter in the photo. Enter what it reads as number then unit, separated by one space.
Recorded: 120 A
